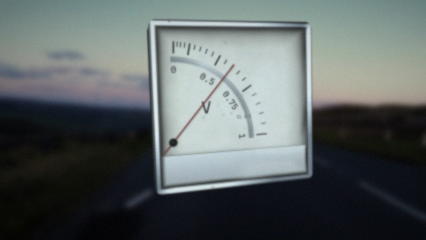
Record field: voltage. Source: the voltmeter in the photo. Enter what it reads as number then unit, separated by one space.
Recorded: 0.6 V
